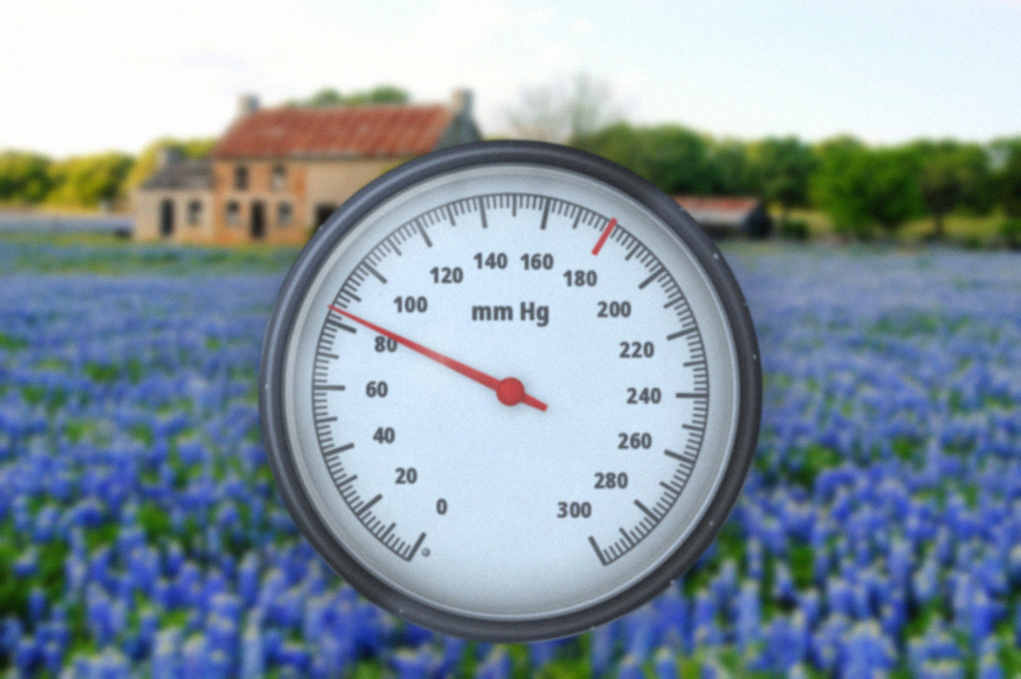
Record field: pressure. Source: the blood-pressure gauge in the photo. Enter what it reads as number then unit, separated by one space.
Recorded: 84 mmHg
